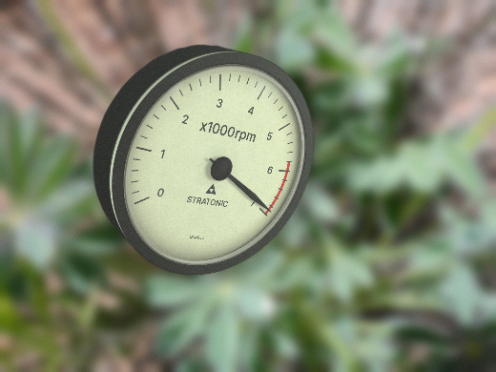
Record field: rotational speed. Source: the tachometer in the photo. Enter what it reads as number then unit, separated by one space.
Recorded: 6900 rpm
